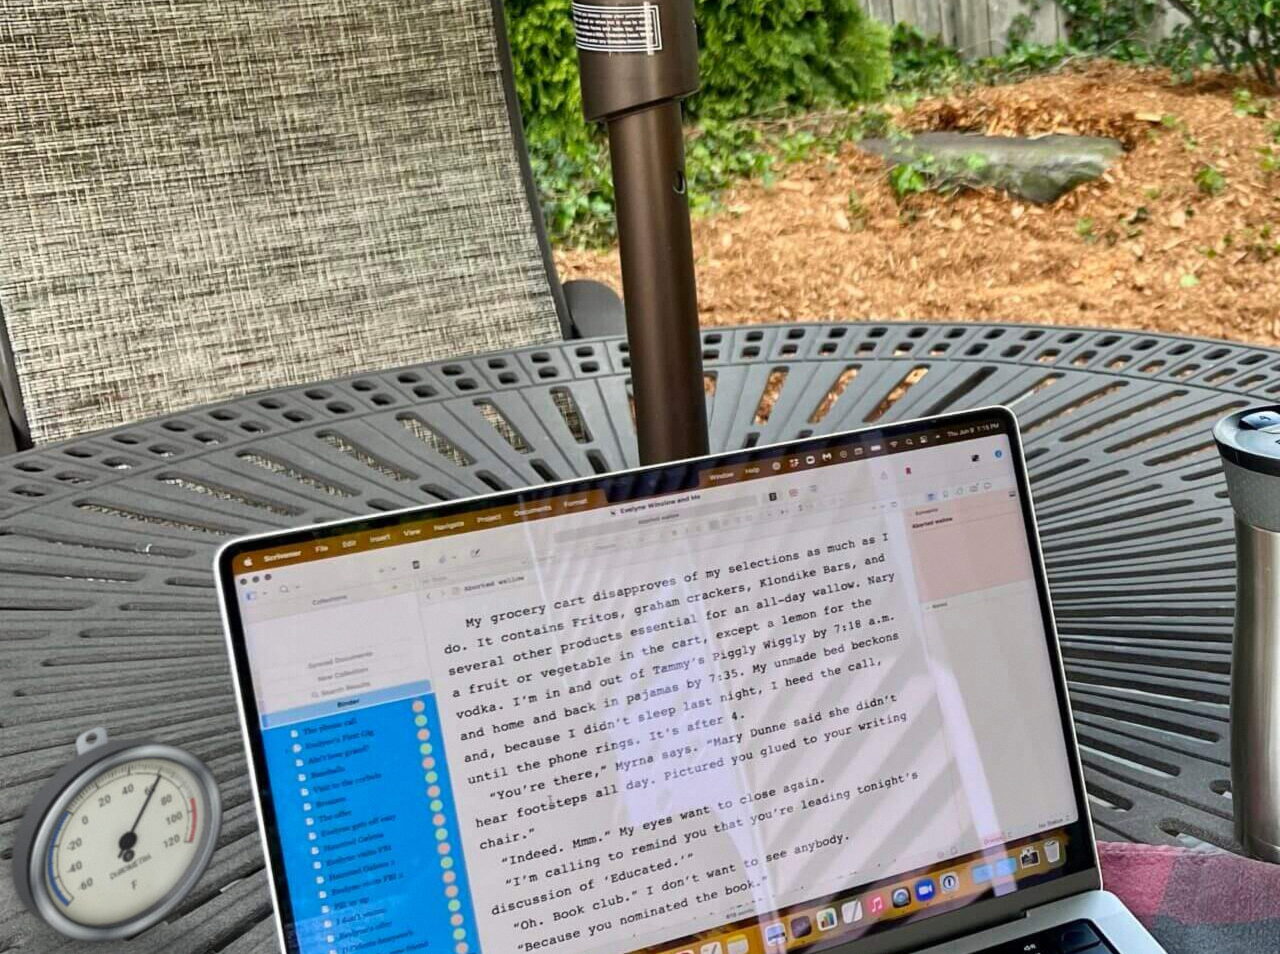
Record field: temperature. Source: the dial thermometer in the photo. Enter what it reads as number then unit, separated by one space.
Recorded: 60 °F
